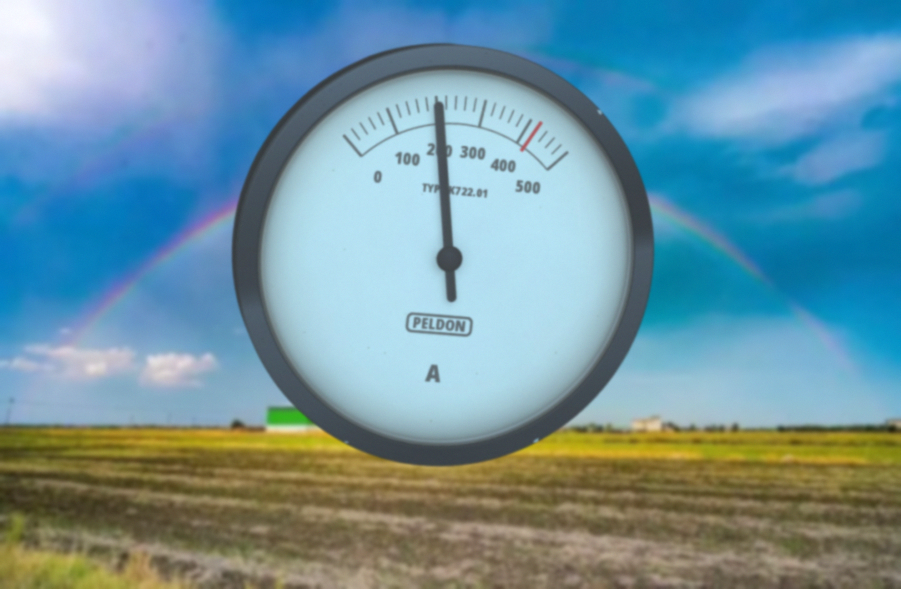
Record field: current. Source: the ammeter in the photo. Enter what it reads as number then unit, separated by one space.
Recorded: 200 A
